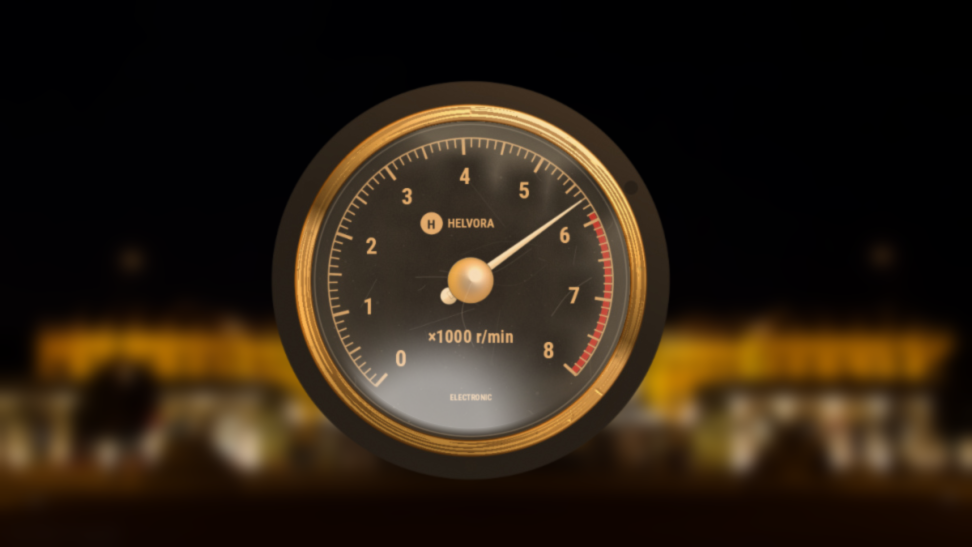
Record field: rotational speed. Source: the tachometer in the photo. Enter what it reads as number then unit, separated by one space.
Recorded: 5700 rpm
